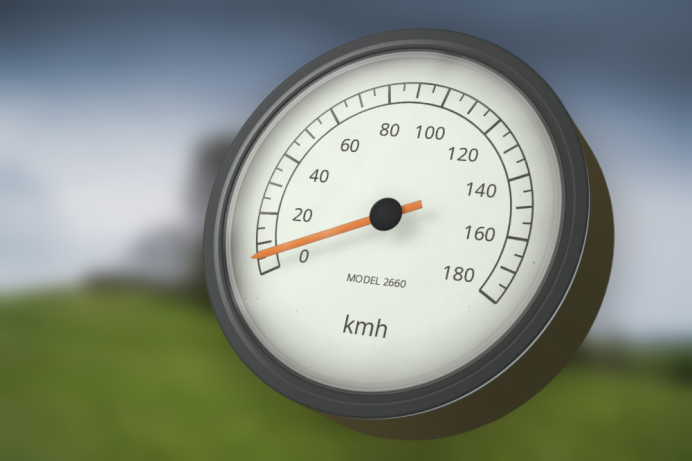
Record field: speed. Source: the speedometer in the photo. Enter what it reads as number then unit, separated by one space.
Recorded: 5 km/h
